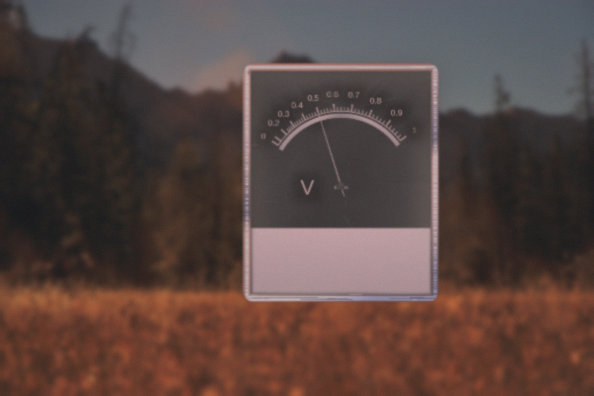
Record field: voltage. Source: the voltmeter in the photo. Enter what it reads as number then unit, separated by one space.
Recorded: 0.5 V
